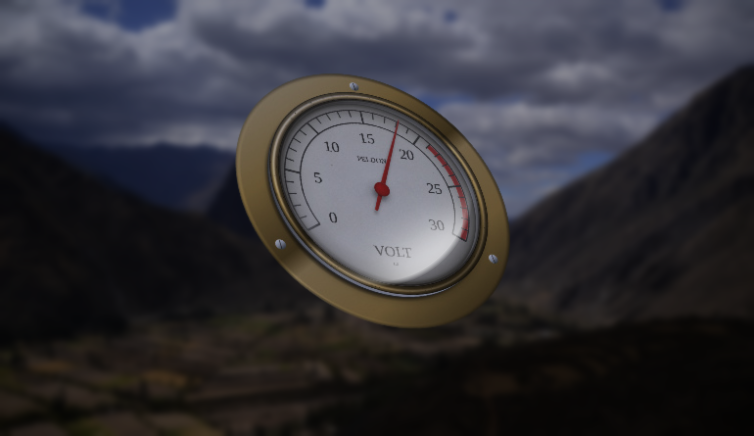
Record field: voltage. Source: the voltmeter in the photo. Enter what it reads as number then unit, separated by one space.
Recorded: 18 V
